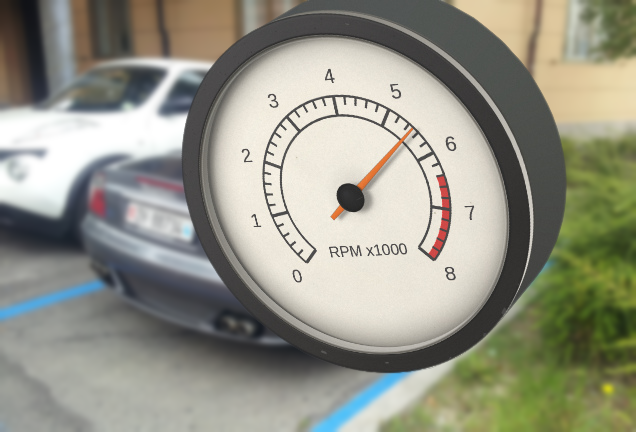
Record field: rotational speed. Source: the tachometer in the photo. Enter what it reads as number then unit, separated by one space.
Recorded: 5500 rpm
